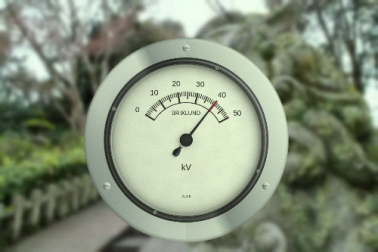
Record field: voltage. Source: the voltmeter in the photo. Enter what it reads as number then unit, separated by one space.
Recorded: 40 kV
